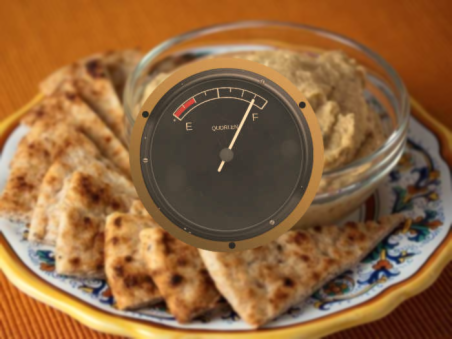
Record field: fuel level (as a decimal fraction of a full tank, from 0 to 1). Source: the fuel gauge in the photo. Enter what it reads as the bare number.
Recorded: 0.875
